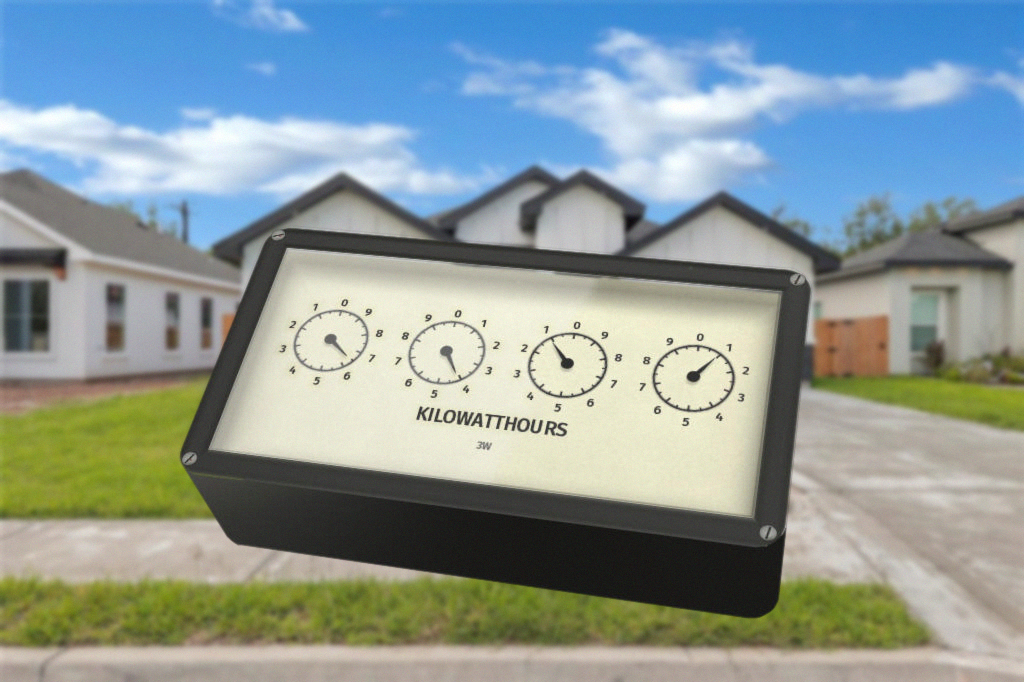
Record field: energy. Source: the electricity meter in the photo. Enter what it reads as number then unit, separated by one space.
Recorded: 6411 kWh
